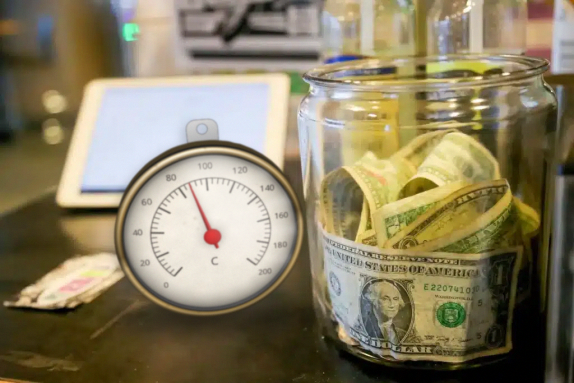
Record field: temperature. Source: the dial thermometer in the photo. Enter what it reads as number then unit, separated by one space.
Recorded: 88 °C
